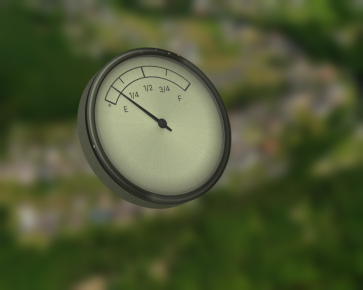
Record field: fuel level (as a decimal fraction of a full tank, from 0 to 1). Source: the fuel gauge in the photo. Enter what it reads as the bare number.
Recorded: 0.125
